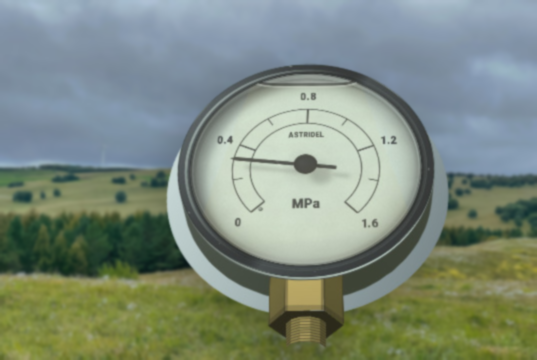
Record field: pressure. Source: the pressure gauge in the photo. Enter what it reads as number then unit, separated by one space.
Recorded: 0.3 MPa
